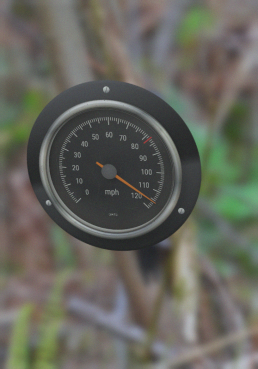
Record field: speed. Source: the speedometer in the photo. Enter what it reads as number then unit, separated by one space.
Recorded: 115 mph
